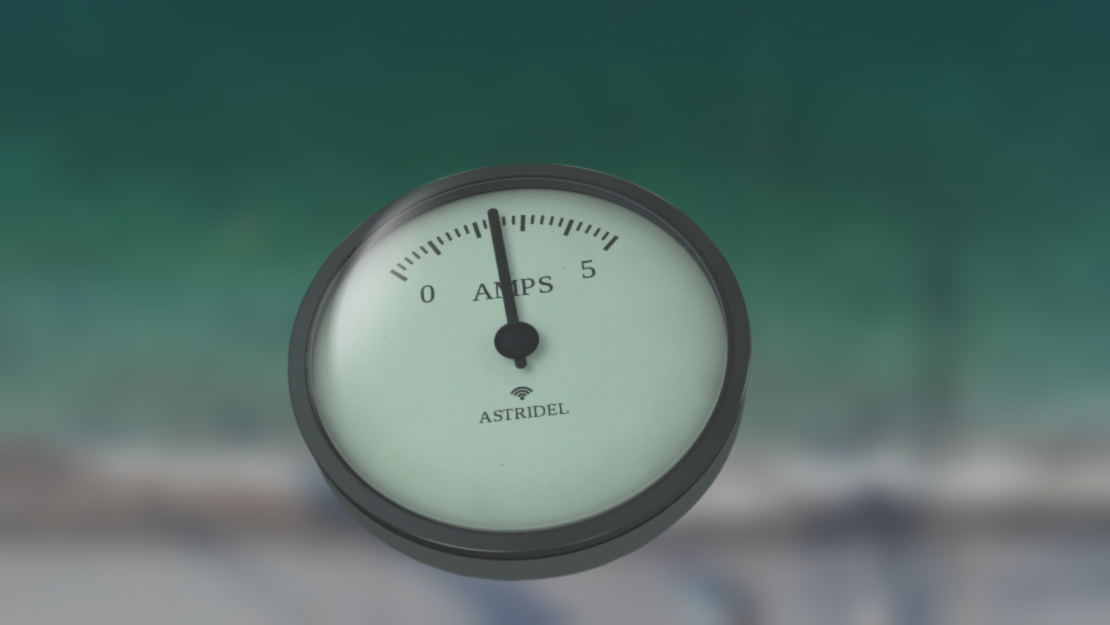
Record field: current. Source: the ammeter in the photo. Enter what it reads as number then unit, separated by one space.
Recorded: 2.4 A
